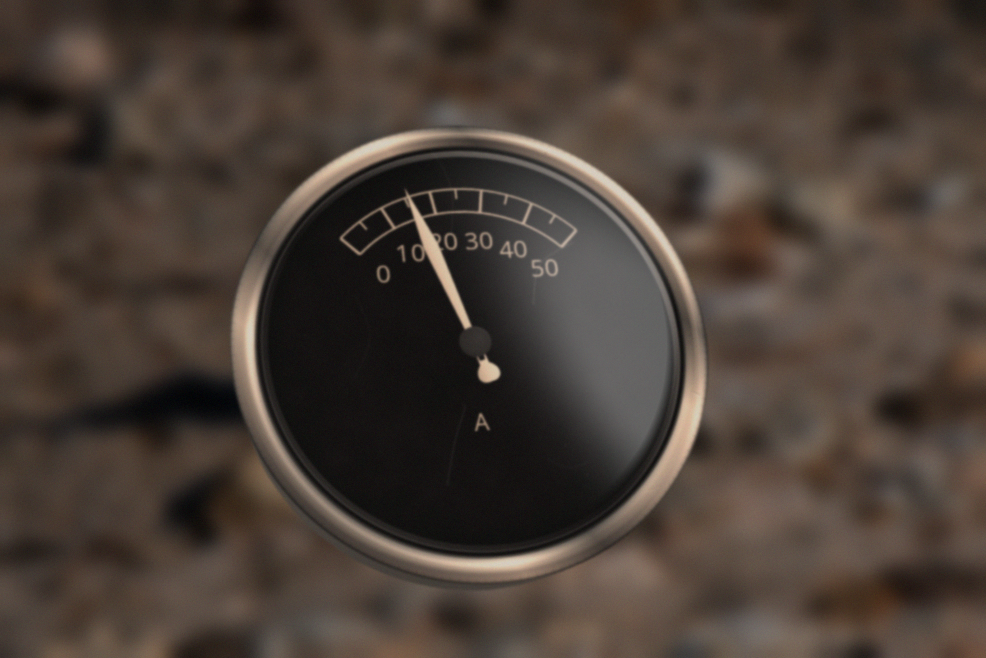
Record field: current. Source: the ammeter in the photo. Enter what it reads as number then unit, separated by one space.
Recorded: 15 A
